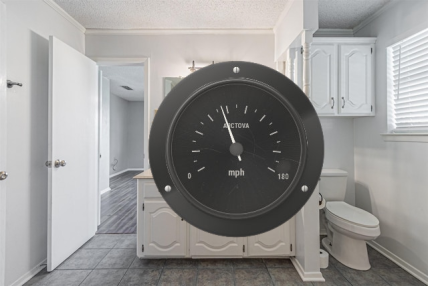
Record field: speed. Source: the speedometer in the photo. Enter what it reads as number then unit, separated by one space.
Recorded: 75 mph
